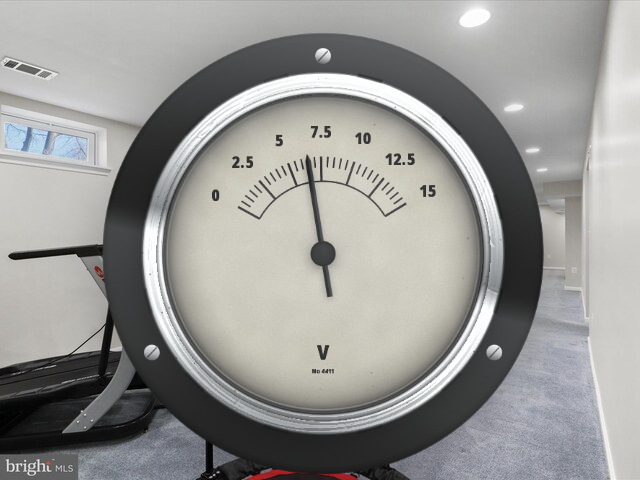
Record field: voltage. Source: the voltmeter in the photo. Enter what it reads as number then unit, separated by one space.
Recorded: 6.5 V
